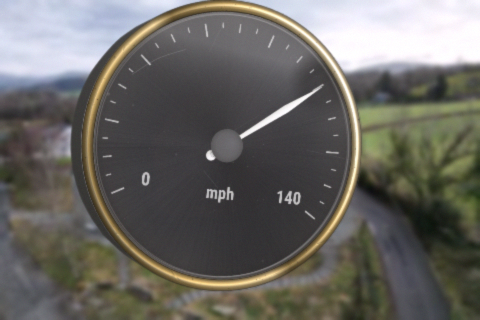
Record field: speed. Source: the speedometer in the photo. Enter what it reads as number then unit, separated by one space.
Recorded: 100 mph
